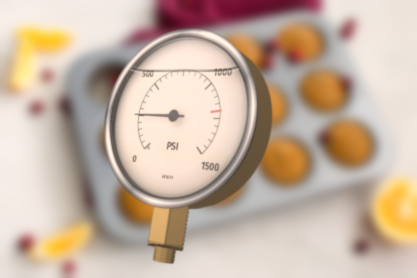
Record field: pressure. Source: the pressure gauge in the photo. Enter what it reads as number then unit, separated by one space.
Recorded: 250 psi
